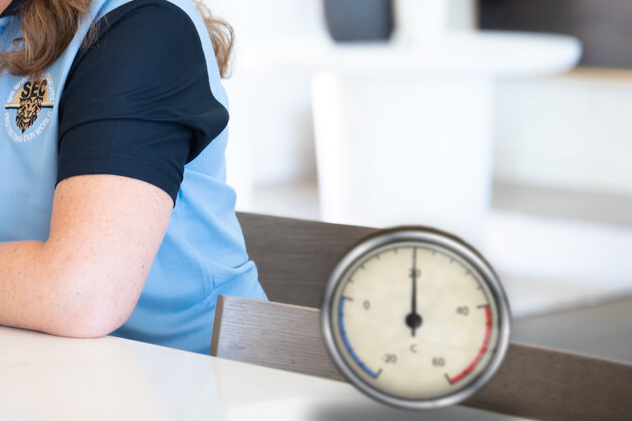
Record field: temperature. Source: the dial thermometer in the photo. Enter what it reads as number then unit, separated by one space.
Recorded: 20 °C
